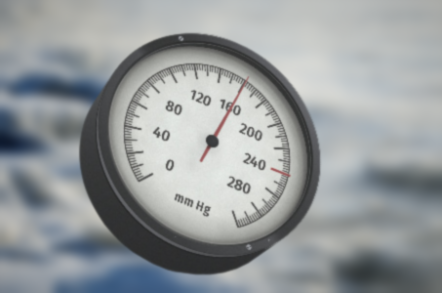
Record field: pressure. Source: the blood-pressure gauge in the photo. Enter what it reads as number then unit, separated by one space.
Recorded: 160 mmHg
